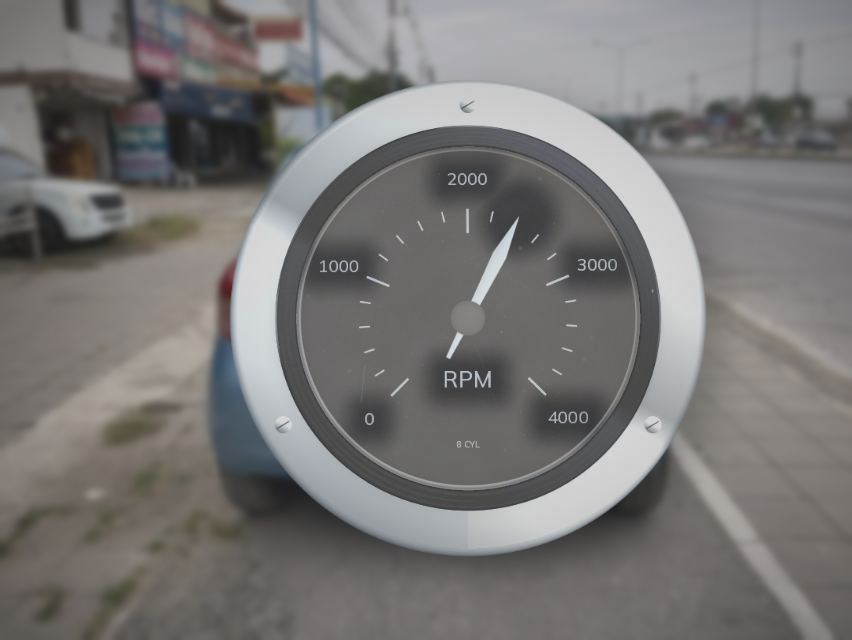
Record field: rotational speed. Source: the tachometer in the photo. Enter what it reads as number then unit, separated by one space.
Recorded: 2400 rpm
